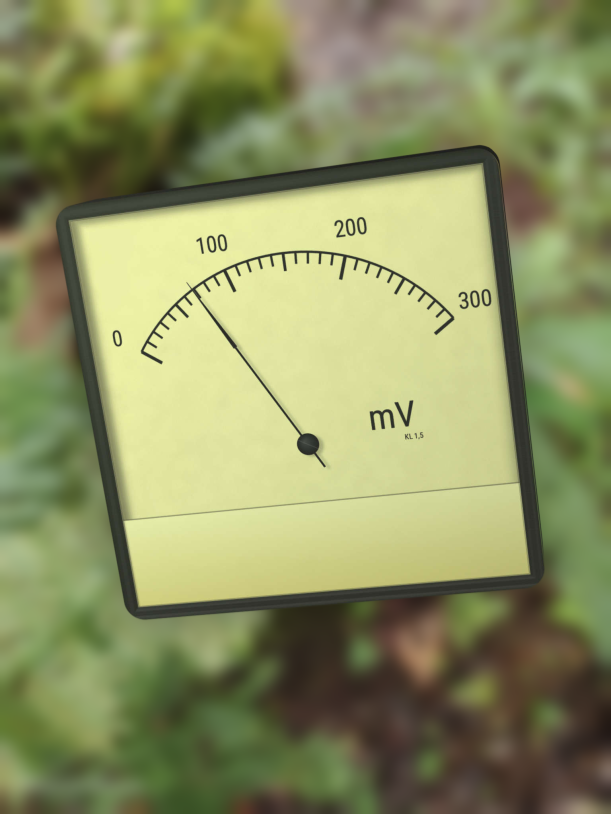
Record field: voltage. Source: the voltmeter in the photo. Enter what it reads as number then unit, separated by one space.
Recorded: 70 mV
